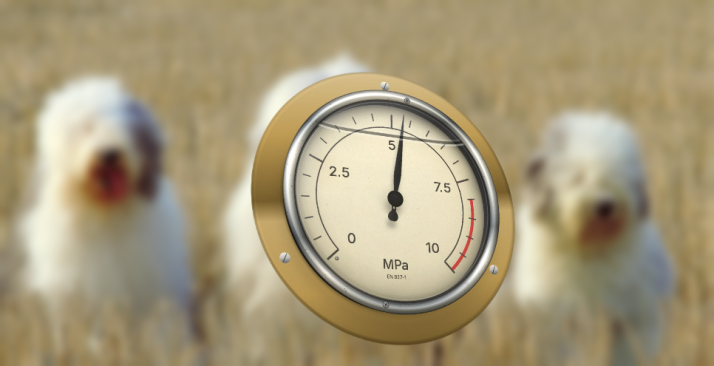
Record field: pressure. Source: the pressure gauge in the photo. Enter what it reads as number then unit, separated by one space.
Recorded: 5.25 MPa
